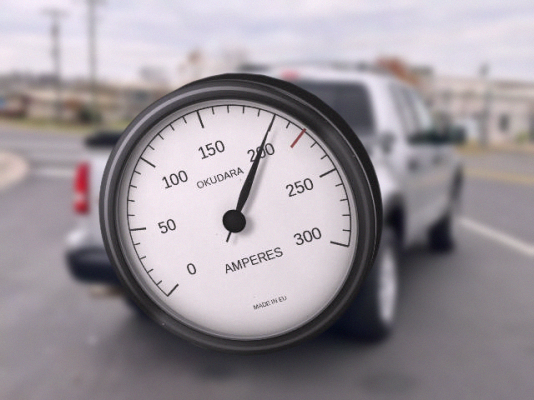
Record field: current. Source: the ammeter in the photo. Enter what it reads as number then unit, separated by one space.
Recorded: 200 A
